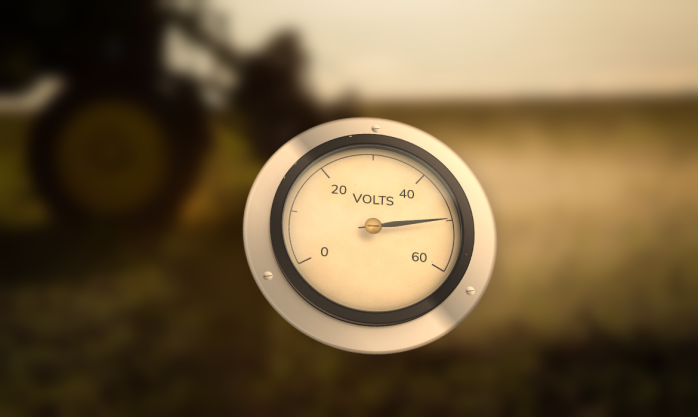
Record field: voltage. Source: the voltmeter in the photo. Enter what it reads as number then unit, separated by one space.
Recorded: 50 V
